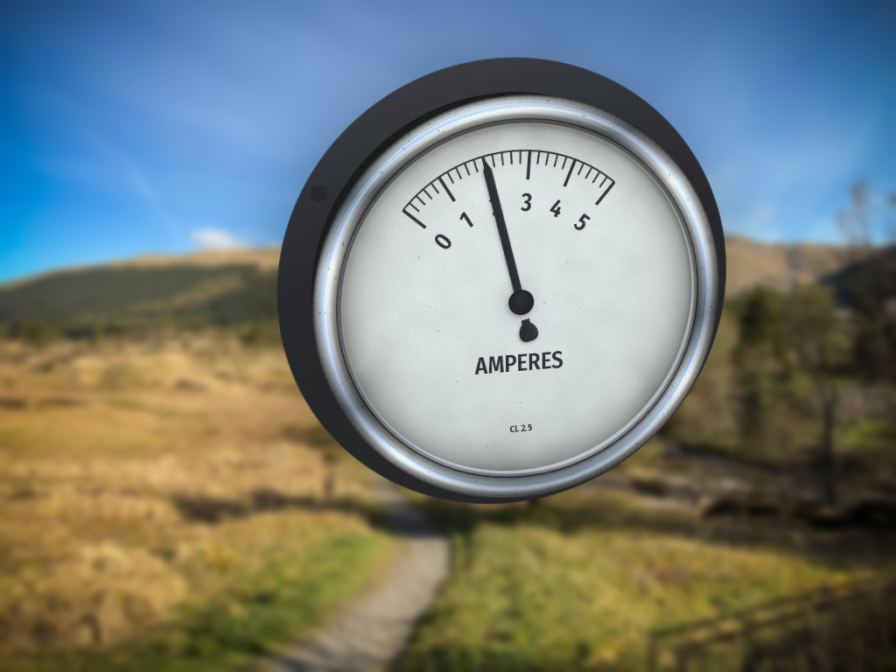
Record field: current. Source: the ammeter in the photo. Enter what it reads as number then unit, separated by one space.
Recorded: 2 A
